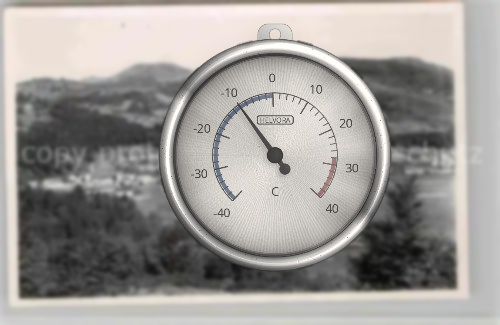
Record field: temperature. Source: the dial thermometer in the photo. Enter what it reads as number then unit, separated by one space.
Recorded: -10 °C
